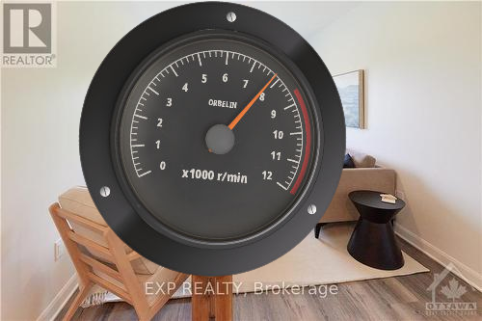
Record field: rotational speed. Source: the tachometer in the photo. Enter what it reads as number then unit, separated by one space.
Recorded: 7800 rpm
